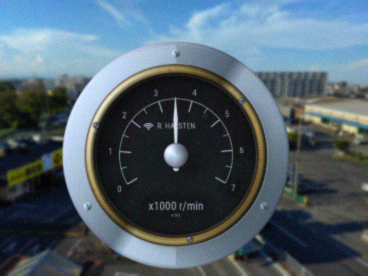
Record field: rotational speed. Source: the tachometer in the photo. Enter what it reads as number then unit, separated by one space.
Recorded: 3500 rpm
